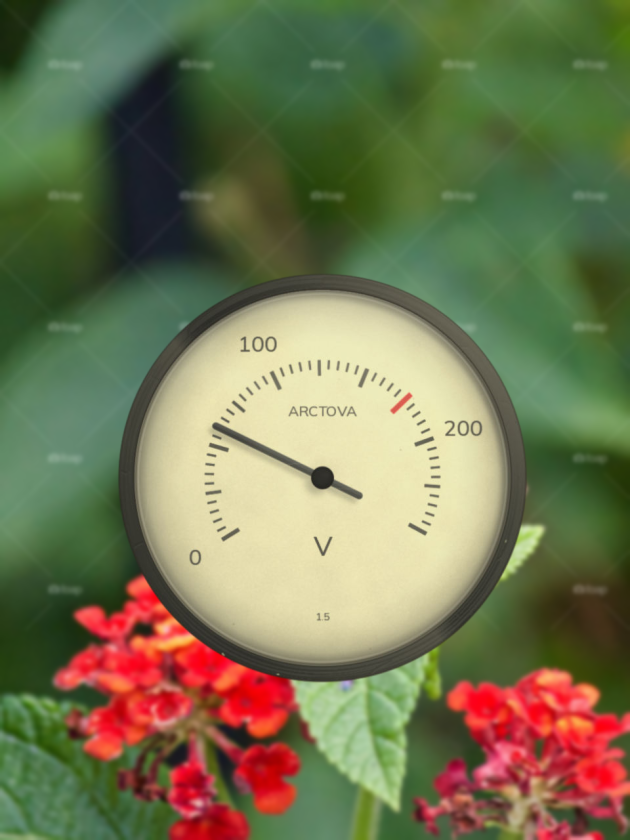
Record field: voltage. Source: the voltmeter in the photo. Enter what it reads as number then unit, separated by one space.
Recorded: 60 V
